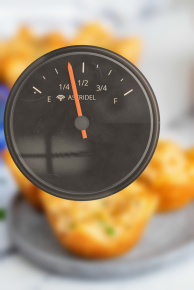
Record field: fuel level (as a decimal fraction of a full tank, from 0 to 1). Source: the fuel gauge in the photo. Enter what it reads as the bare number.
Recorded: 0.375
